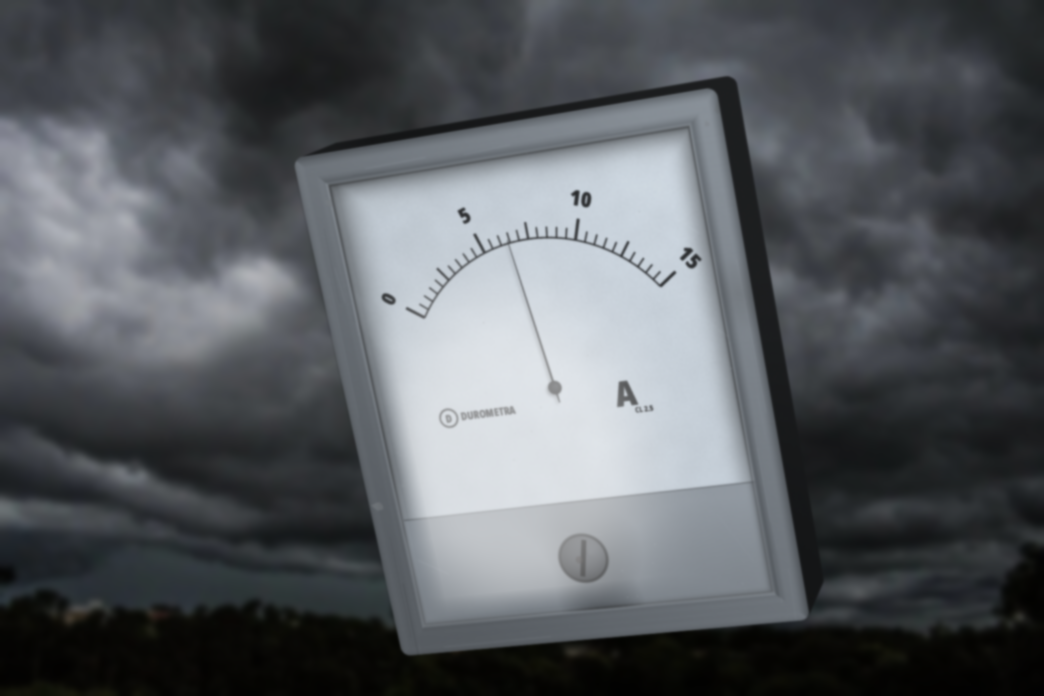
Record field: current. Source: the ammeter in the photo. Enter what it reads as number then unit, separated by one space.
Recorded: 6.5 A
